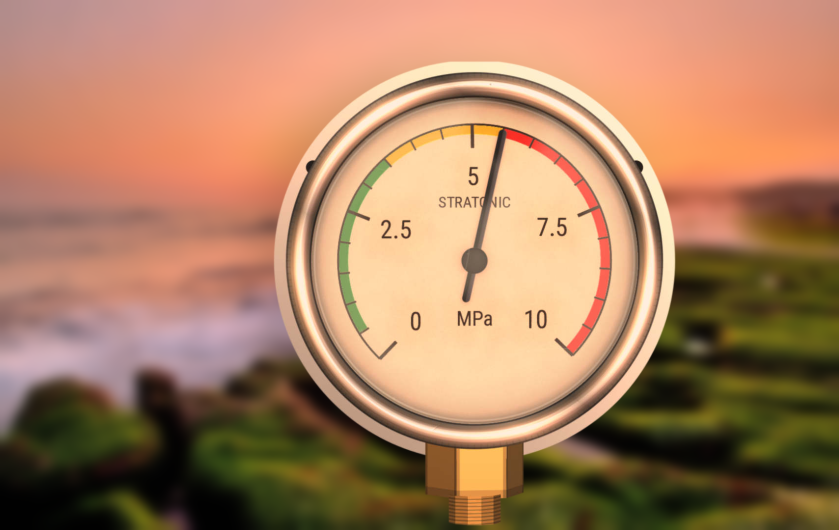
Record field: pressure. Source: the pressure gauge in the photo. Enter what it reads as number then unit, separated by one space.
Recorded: 5.5 MPa
